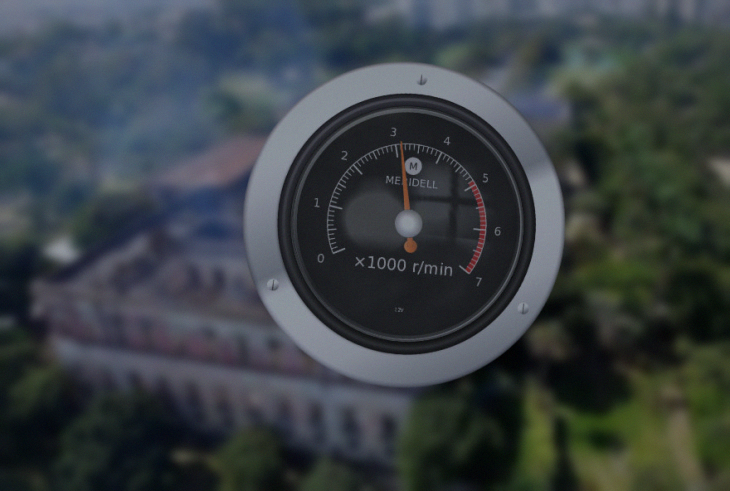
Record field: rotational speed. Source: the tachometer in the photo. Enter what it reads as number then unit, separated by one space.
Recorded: 3100 rpm
